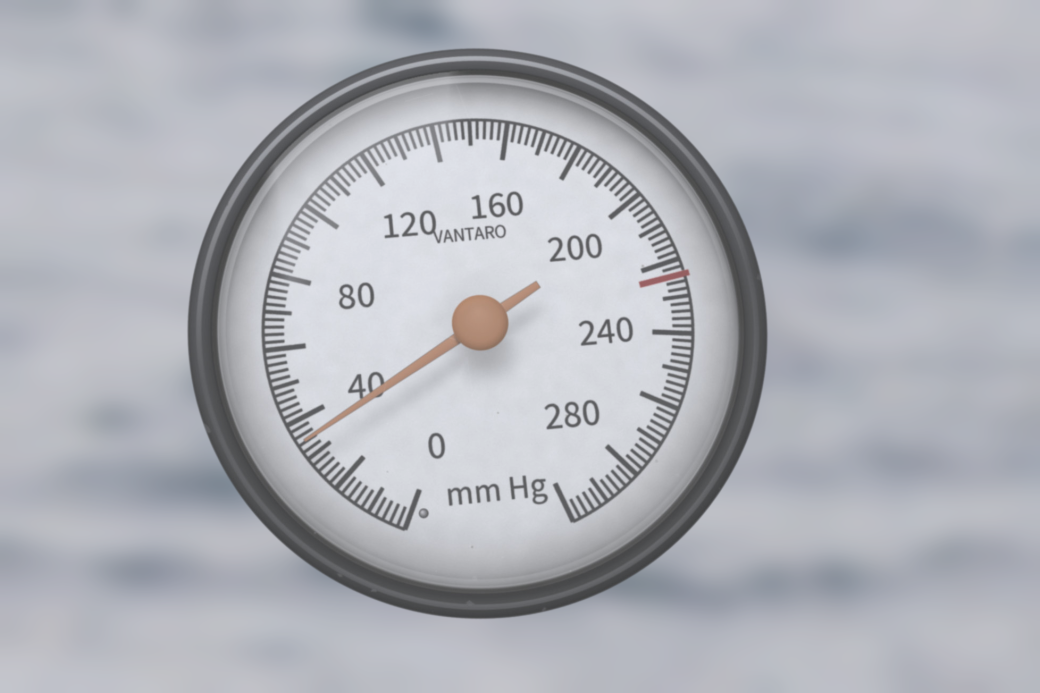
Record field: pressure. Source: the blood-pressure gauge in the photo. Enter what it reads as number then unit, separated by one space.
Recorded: 34 mmHg
